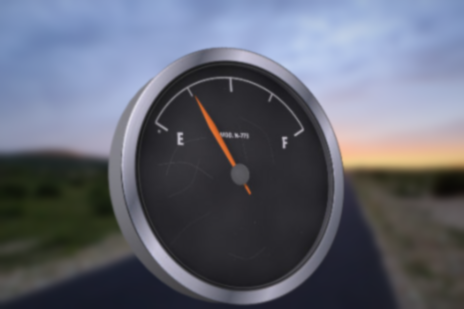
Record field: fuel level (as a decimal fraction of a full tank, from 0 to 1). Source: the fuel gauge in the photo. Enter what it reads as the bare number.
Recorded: 0.25
